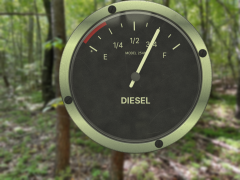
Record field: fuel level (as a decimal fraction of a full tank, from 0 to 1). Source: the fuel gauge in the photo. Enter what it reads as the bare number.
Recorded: 0.75
